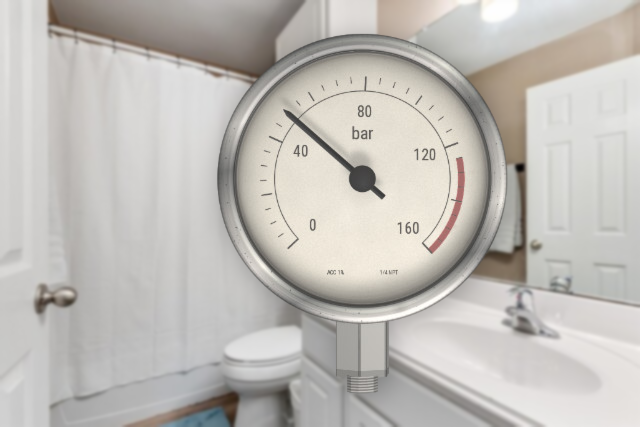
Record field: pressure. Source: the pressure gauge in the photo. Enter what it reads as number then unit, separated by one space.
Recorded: 50 bar
